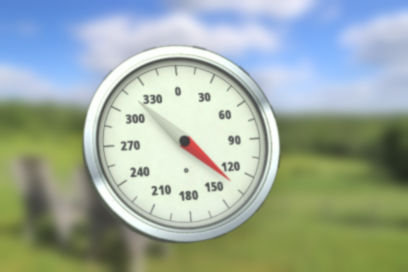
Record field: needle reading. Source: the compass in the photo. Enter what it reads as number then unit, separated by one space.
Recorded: 135 °
